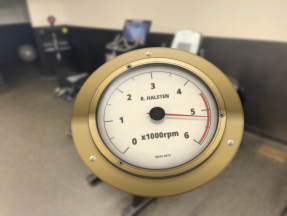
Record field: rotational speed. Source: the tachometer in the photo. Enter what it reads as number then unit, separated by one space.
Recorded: 5250 rpm
